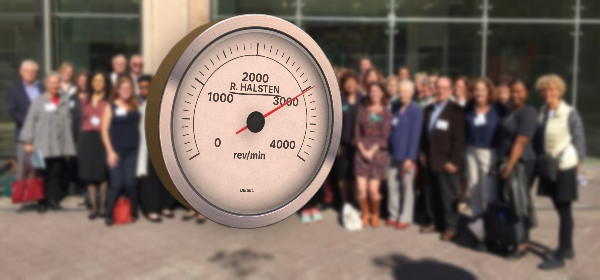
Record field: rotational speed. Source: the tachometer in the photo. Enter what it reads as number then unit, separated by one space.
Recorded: 3000 rpm
